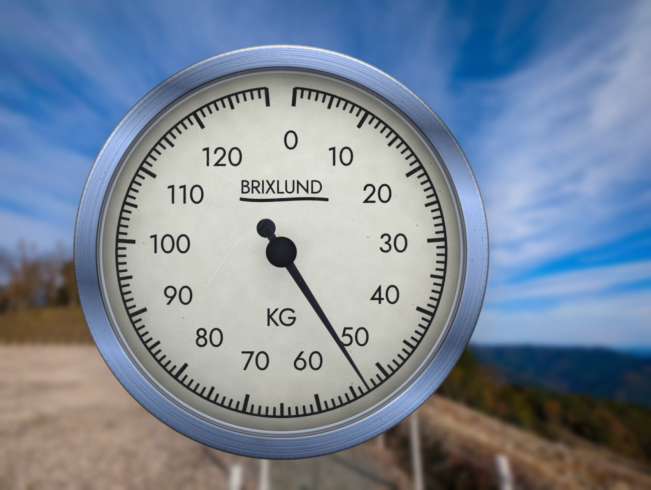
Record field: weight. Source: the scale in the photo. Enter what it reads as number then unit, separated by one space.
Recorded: 53 kg
